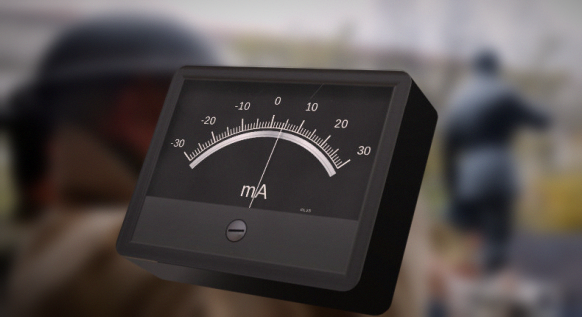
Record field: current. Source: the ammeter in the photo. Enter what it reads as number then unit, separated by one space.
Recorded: 5 mA
